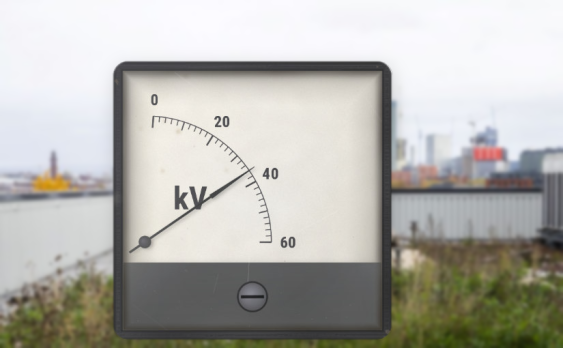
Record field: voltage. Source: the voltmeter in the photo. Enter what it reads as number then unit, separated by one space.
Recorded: 36 kV
